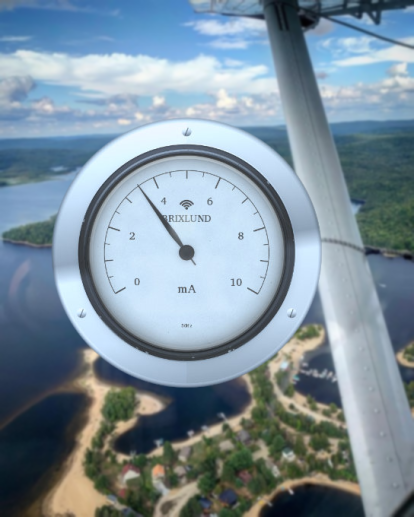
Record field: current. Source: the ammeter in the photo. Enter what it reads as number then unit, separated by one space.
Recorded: 3.5 mA
